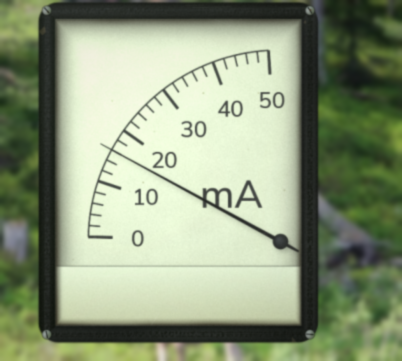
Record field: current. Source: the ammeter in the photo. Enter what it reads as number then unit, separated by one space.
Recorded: 16 mA
